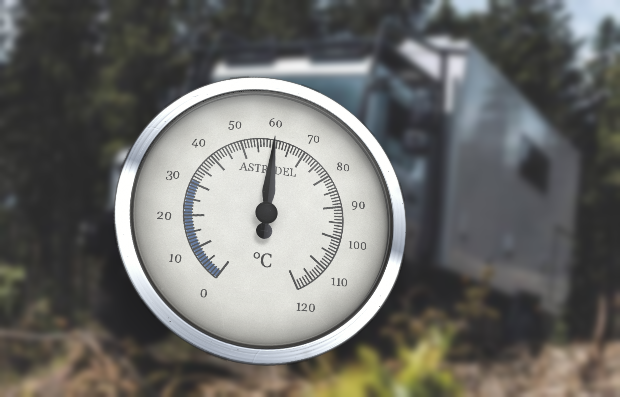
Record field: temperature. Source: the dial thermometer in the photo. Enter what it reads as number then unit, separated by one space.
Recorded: 60 °C
